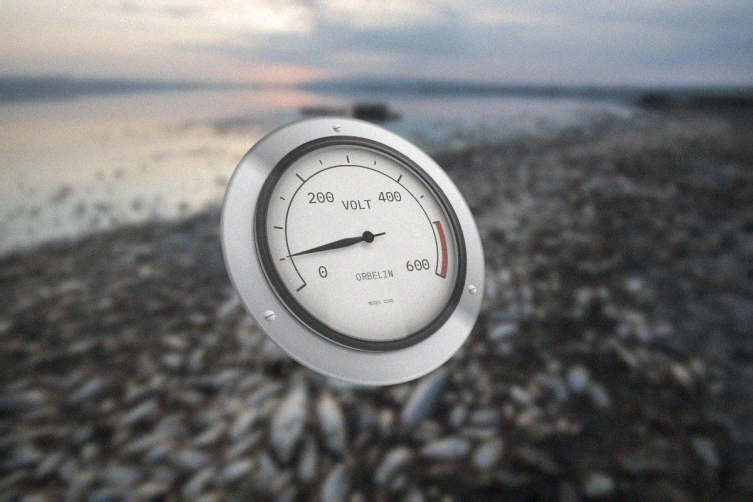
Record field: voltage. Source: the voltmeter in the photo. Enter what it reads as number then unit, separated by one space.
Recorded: 50 V
